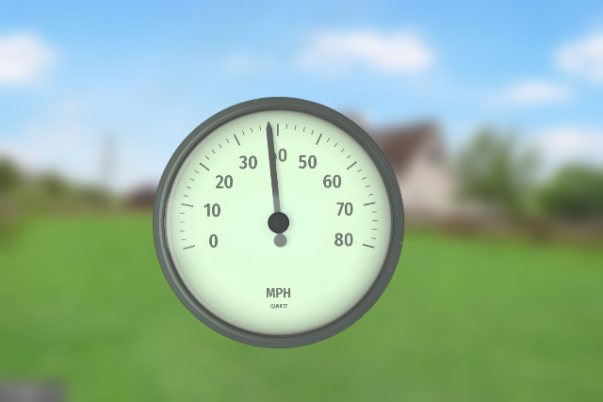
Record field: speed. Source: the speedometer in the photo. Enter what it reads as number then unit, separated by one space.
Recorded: 38 mph
